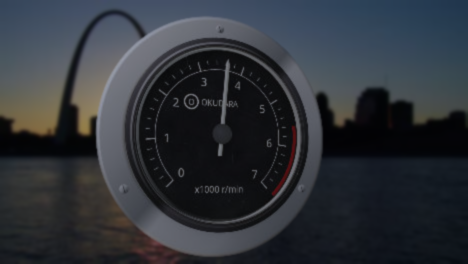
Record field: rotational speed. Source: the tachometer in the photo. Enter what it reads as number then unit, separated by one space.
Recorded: 3600 rpm
